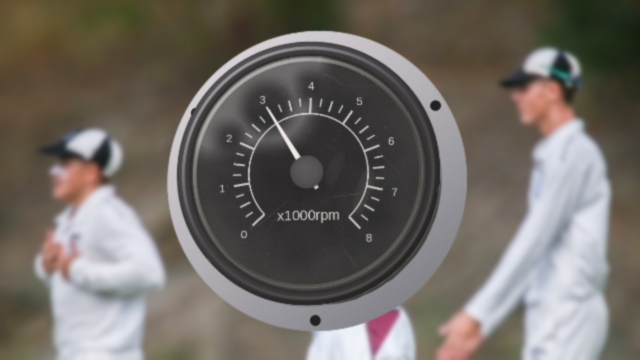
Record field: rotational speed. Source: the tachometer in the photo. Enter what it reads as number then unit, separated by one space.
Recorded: 3000 rpm
